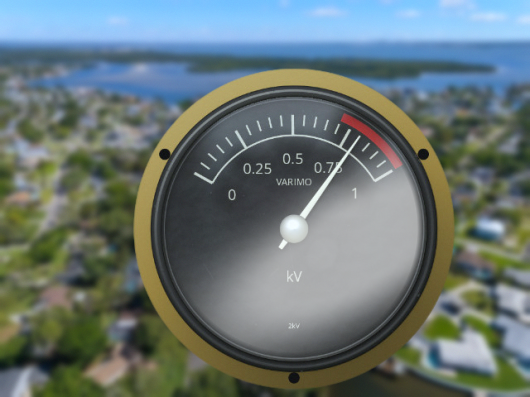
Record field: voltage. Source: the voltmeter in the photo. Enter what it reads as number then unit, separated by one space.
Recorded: 0.8 kV
